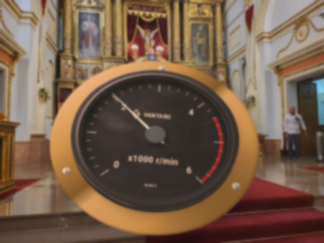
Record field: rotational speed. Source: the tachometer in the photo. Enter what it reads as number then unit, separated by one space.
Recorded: 2000 rpm
